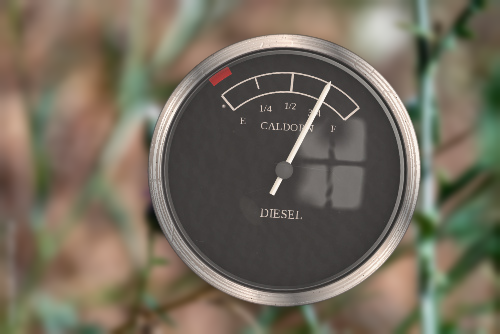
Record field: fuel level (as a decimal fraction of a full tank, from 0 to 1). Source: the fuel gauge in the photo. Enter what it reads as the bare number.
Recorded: 0.75
